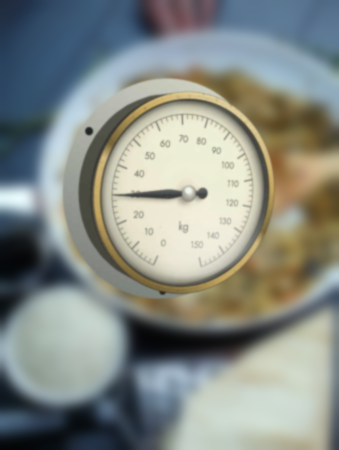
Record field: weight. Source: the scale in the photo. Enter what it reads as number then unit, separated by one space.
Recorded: 30 kg
